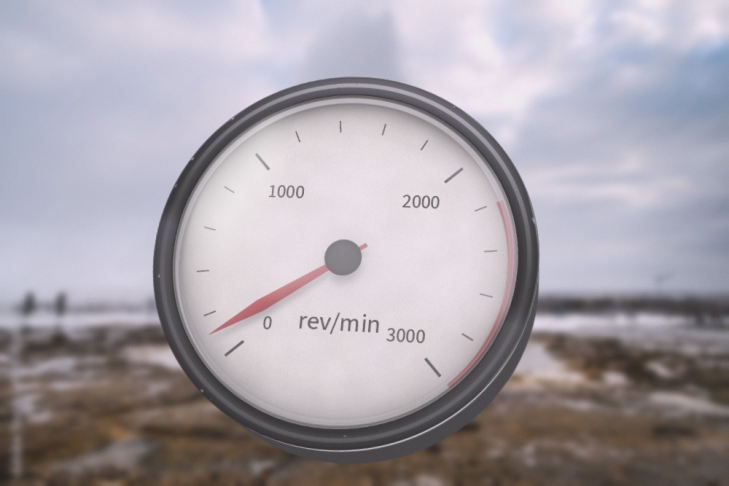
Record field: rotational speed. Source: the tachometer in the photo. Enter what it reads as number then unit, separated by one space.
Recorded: 100 rpm
